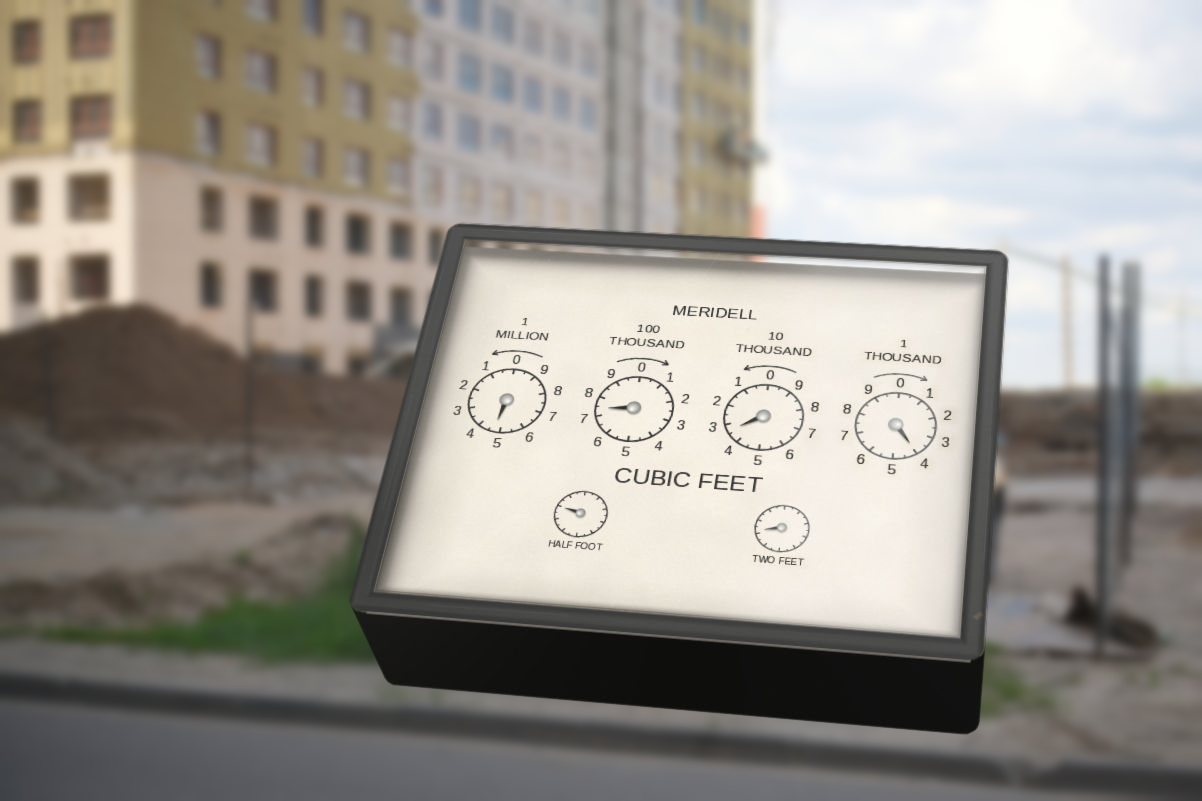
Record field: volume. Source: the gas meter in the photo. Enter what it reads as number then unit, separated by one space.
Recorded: 473400 ft³
